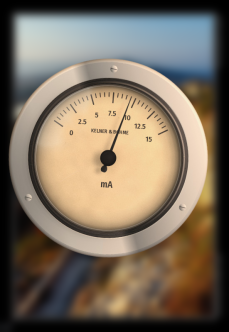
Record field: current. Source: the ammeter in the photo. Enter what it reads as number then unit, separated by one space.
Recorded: 9.5 mA
